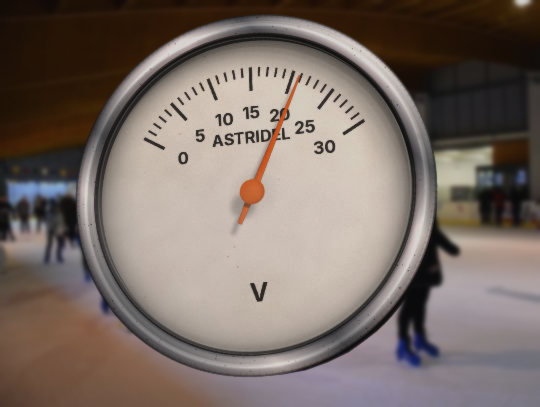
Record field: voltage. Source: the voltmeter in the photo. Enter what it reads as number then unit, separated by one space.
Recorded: 21 V
